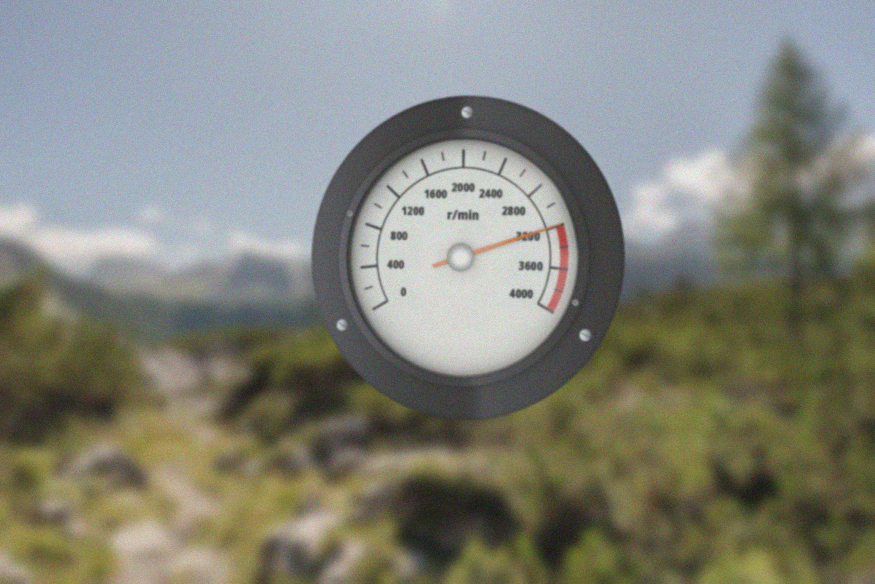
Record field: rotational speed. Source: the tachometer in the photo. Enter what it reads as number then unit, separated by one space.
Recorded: 3200 rpm
